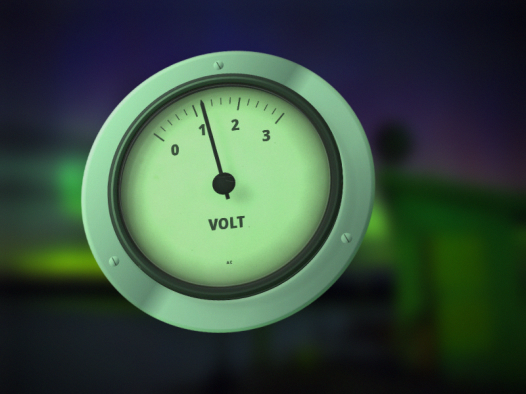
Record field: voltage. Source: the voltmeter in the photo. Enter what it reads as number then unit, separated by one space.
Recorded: 1.2 V
